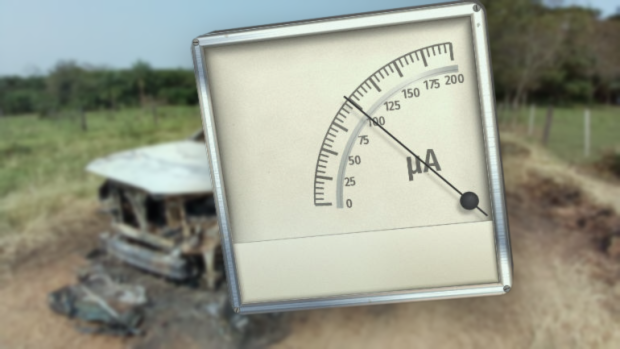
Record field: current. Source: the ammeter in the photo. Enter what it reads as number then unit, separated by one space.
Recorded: 100 µA
